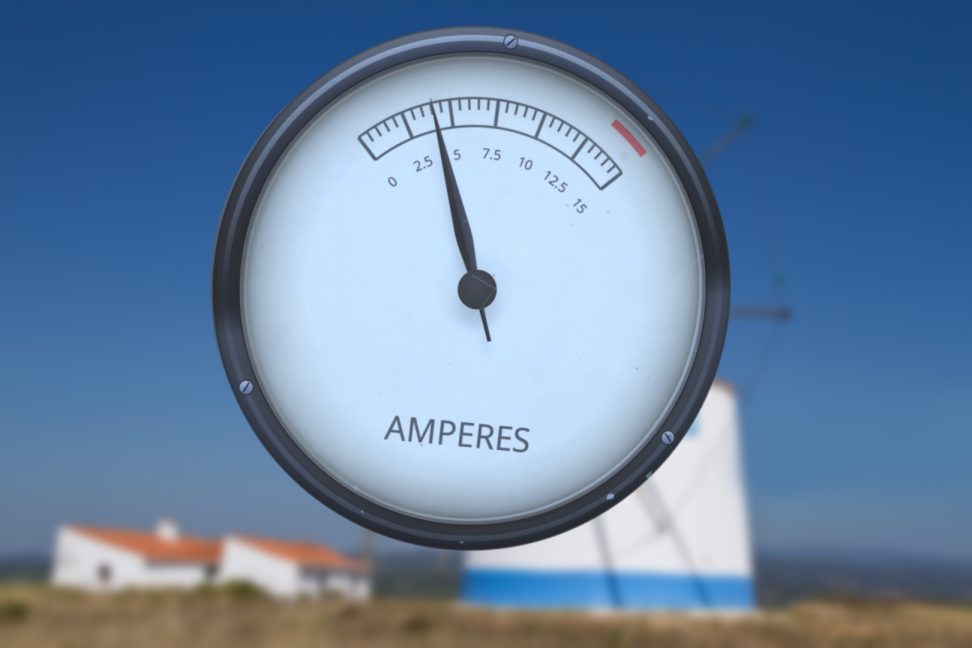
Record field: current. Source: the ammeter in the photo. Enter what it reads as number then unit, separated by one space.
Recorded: 4 A
